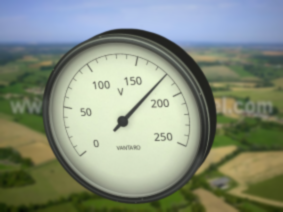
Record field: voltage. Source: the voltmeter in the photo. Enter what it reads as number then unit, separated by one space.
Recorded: 180 V
